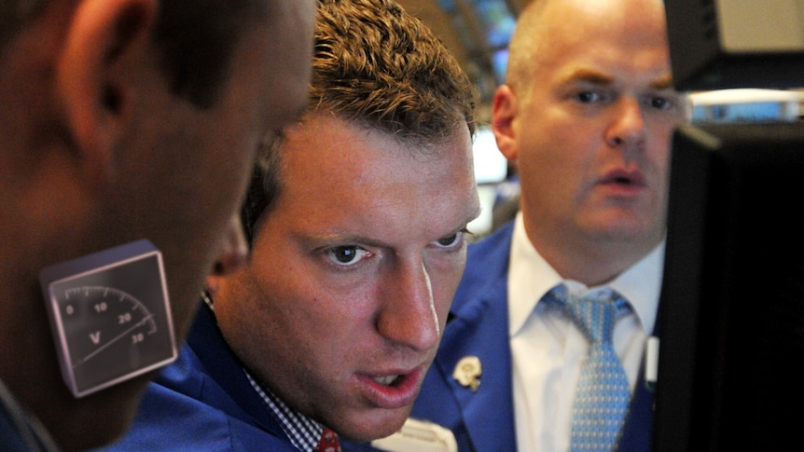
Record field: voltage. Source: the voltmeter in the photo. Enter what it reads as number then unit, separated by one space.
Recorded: 25 V
